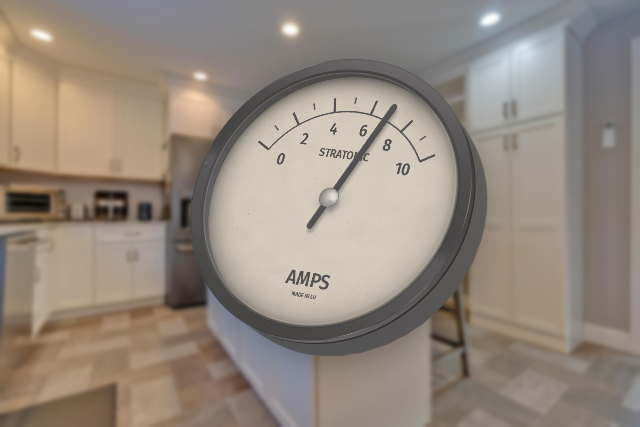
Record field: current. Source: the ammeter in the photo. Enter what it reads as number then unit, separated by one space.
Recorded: 7 A
